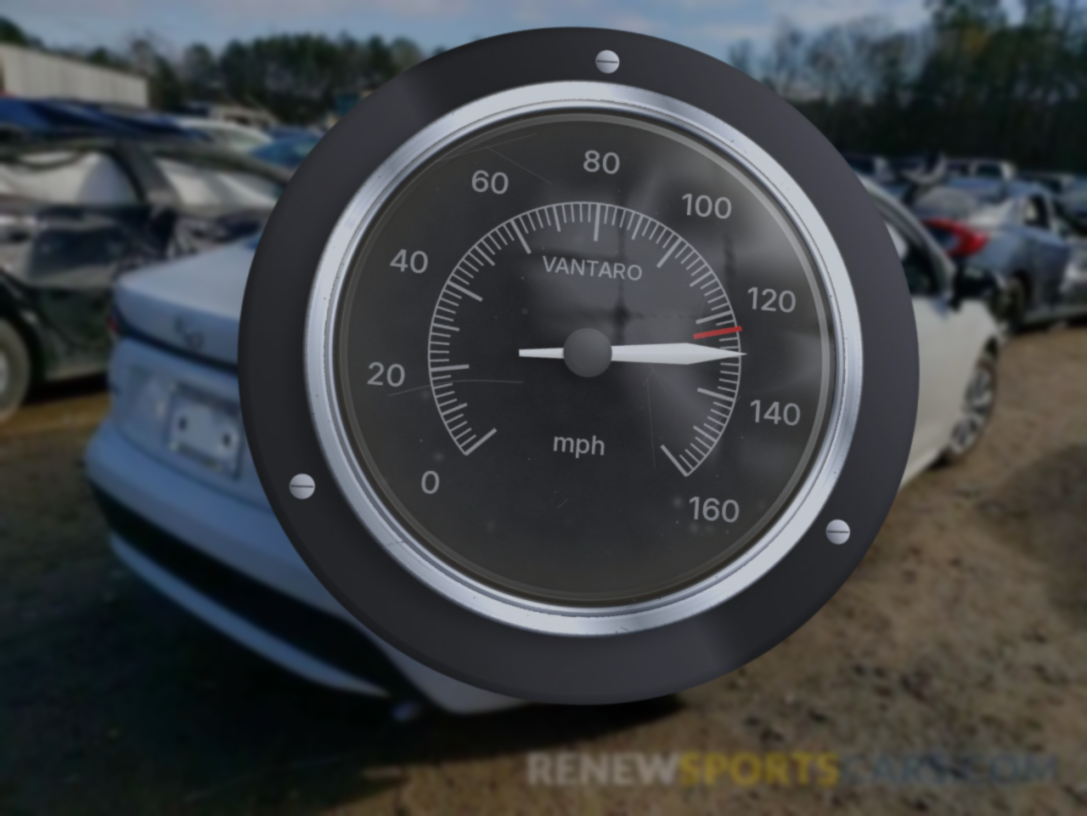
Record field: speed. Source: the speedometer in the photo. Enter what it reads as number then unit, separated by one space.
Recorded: 130 mph
